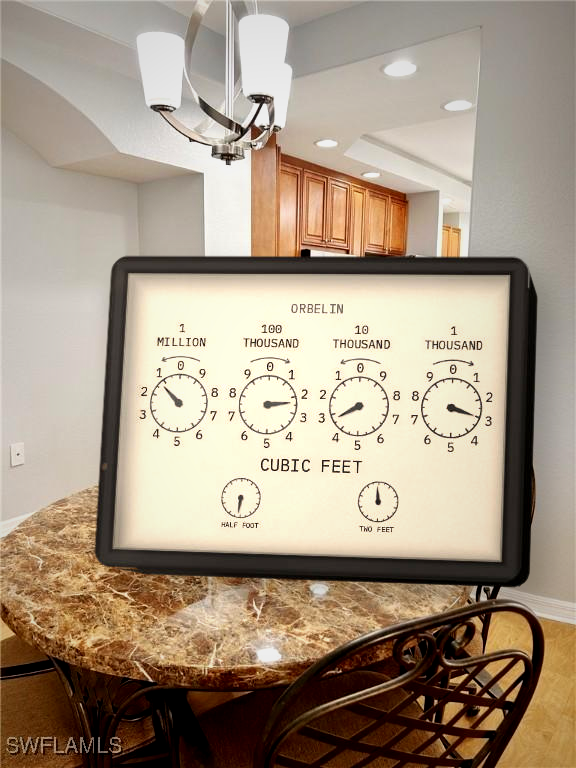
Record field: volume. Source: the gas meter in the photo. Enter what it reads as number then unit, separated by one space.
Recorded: 123300 ft³
